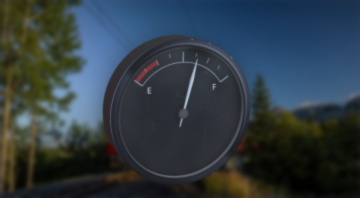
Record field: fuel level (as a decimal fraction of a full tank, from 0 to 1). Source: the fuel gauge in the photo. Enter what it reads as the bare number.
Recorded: 0.625
